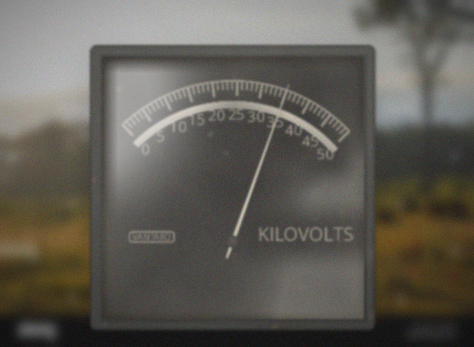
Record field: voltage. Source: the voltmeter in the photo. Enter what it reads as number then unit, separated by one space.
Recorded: 35 kV
